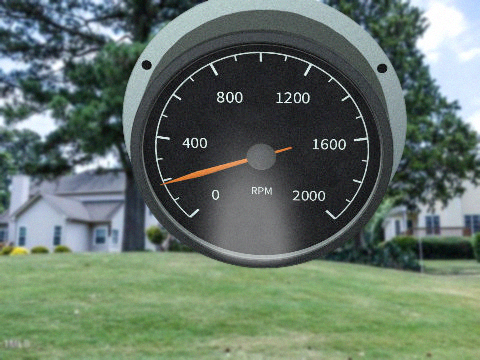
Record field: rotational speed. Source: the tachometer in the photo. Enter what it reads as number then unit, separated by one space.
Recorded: 200 rpm
